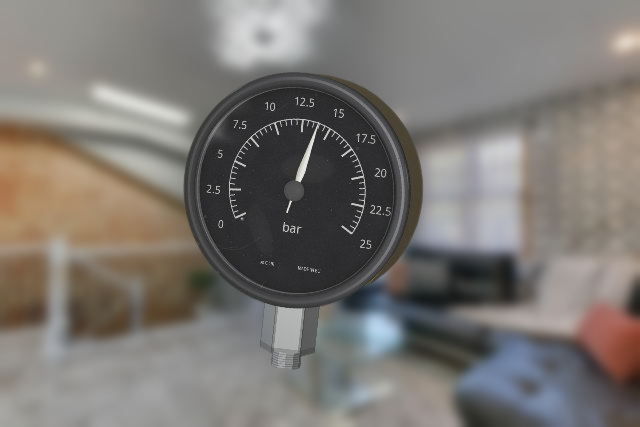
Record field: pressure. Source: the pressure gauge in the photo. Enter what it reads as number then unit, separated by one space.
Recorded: 14 bar
